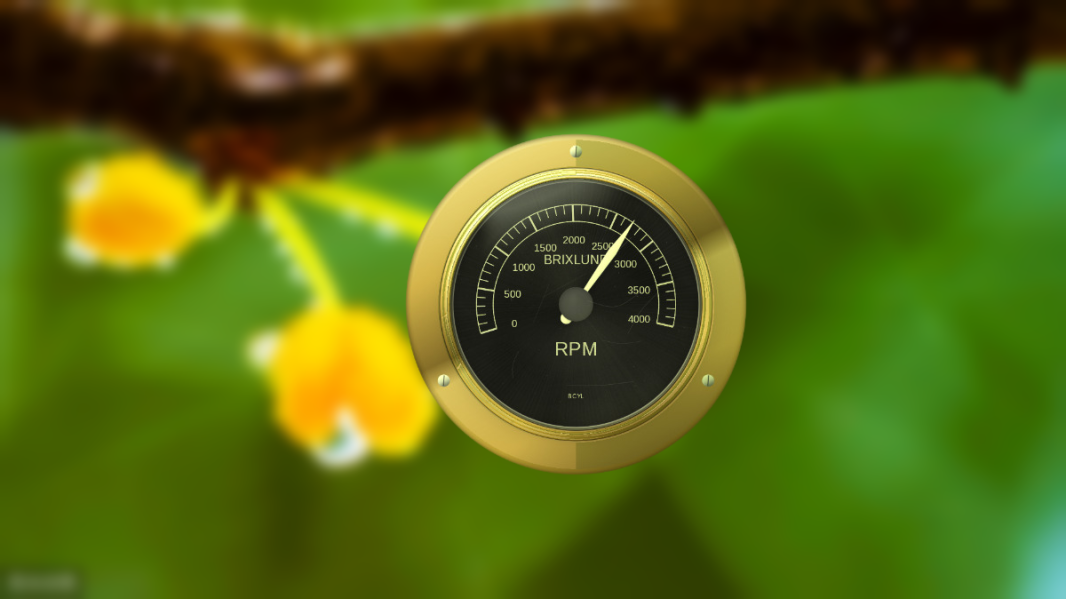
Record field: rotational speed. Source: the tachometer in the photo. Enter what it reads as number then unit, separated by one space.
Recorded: 2700 rpm
